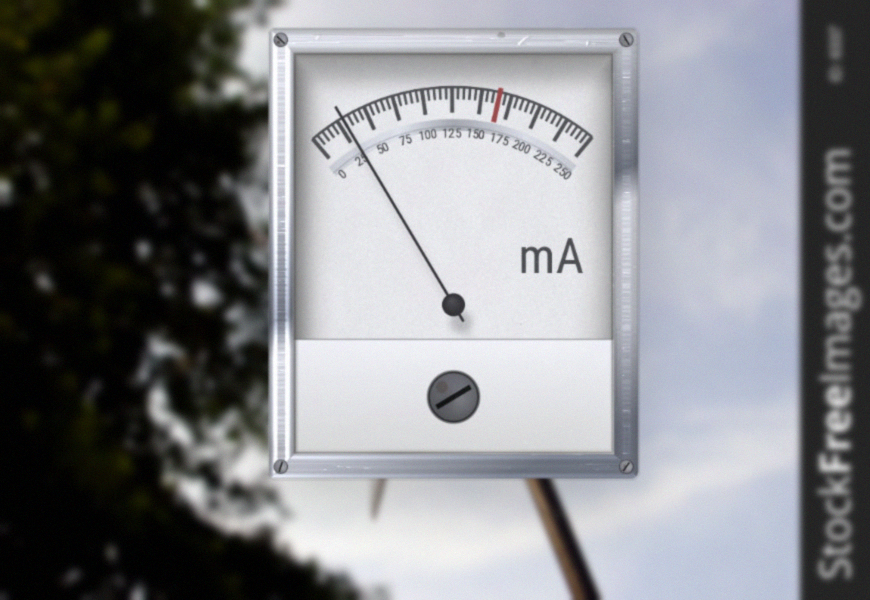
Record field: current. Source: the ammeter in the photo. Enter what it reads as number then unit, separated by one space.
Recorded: 30 mA
